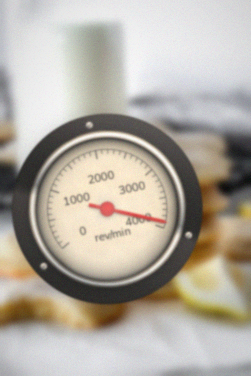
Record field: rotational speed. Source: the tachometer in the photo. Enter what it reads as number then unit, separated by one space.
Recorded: 3900 rpm
